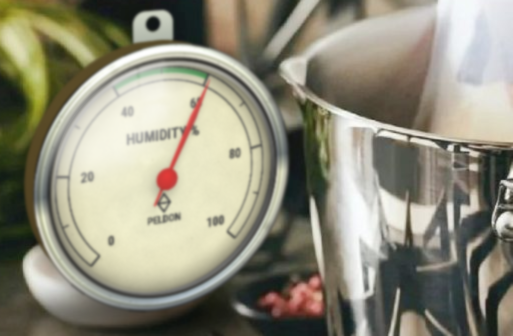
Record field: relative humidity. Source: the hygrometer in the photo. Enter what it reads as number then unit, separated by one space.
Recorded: 60 %
